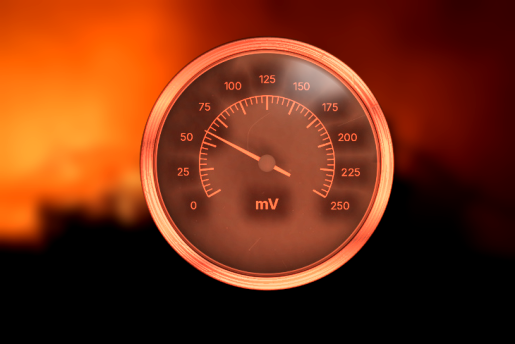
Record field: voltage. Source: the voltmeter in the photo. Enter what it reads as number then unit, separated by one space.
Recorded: 60 mV
